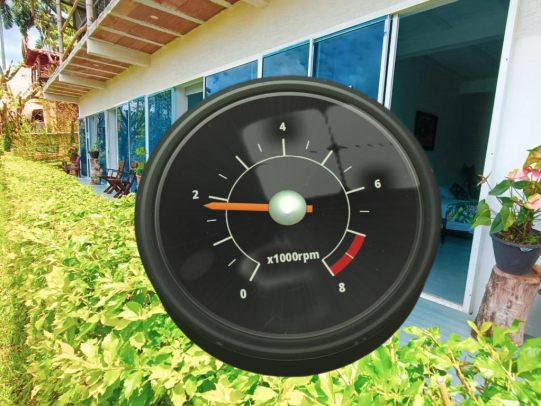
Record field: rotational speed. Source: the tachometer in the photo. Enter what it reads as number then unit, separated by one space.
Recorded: 1750 rpm
